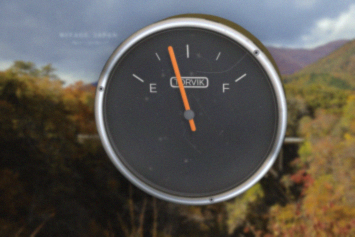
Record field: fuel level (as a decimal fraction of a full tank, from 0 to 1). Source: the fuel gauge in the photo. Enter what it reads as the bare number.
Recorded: 0.375
